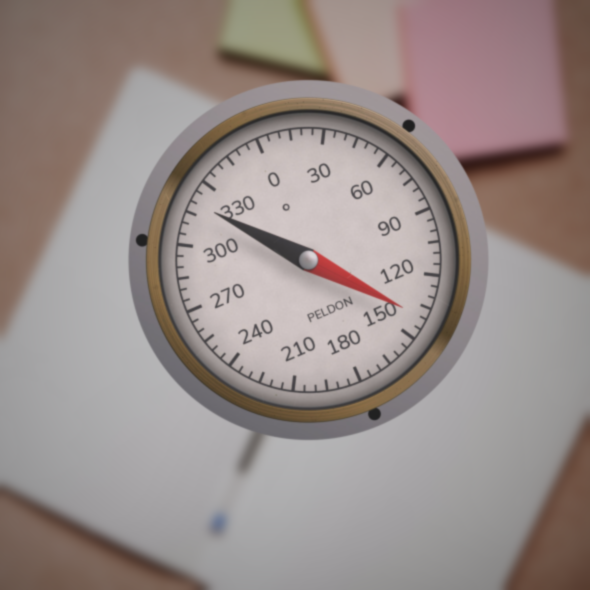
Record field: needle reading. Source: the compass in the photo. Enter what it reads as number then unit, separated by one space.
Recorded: 140 °
